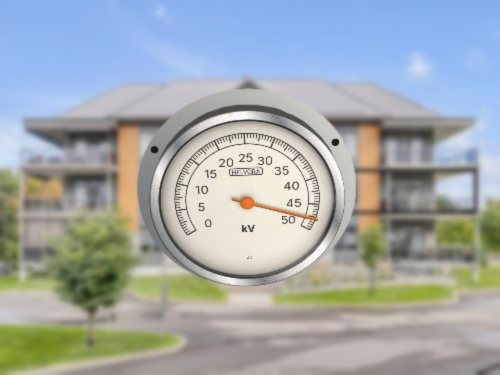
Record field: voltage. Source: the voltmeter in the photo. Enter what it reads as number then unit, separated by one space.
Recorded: 47.5 kV
